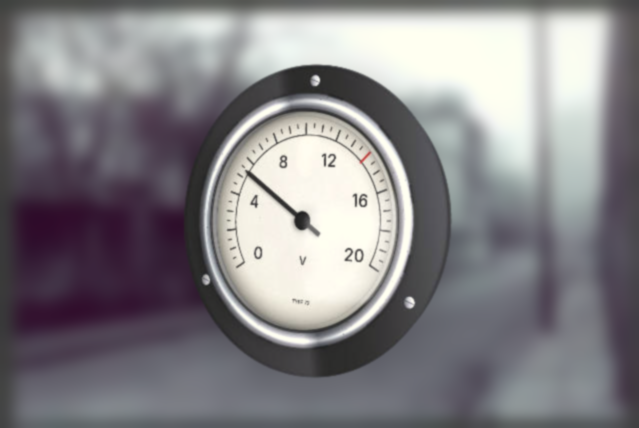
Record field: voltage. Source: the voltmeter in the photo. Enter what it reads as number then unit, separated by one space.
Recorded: 5.5 V
